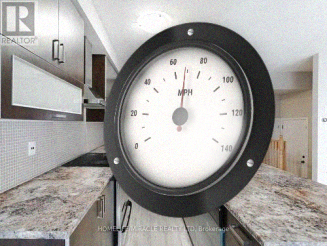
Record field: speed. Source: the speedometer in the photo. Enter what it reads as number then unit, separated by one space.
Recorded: 70 mph
